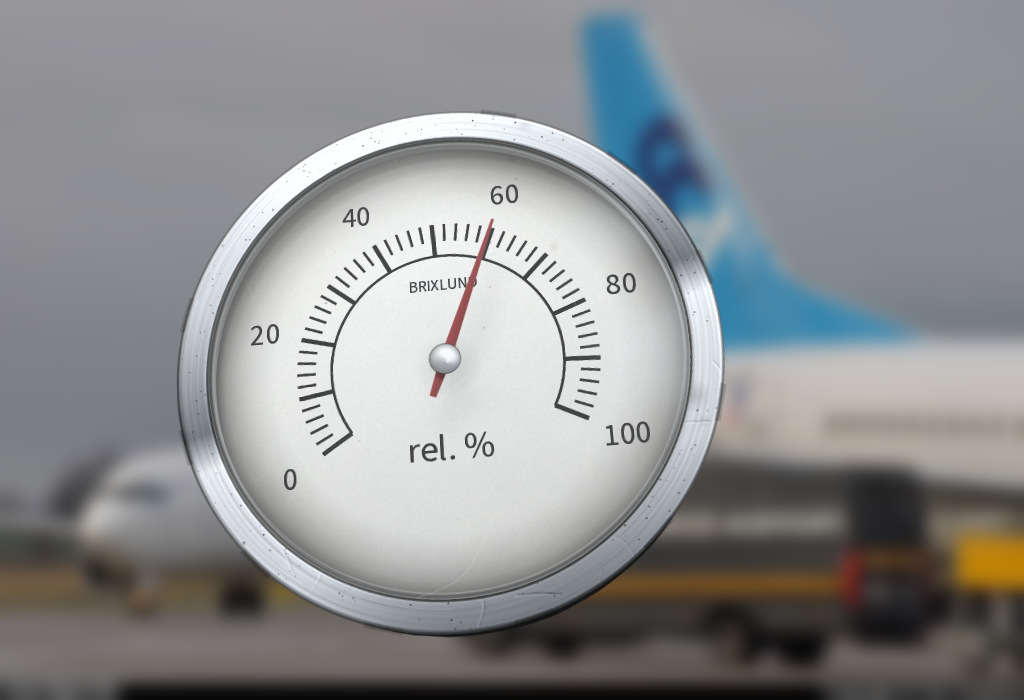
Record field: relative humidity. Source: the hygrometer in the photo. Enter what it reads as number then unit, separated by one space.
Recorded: 60 %
